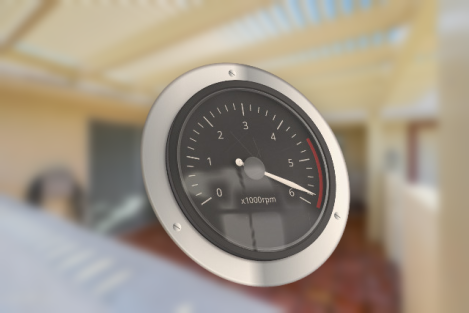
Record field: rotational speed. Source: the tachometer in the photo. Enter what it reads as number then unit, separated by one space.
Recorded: 5800 rpm
